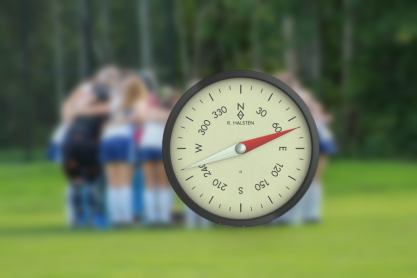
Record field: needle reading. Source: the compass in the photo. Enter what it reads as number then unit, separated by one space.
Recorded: 70 °
